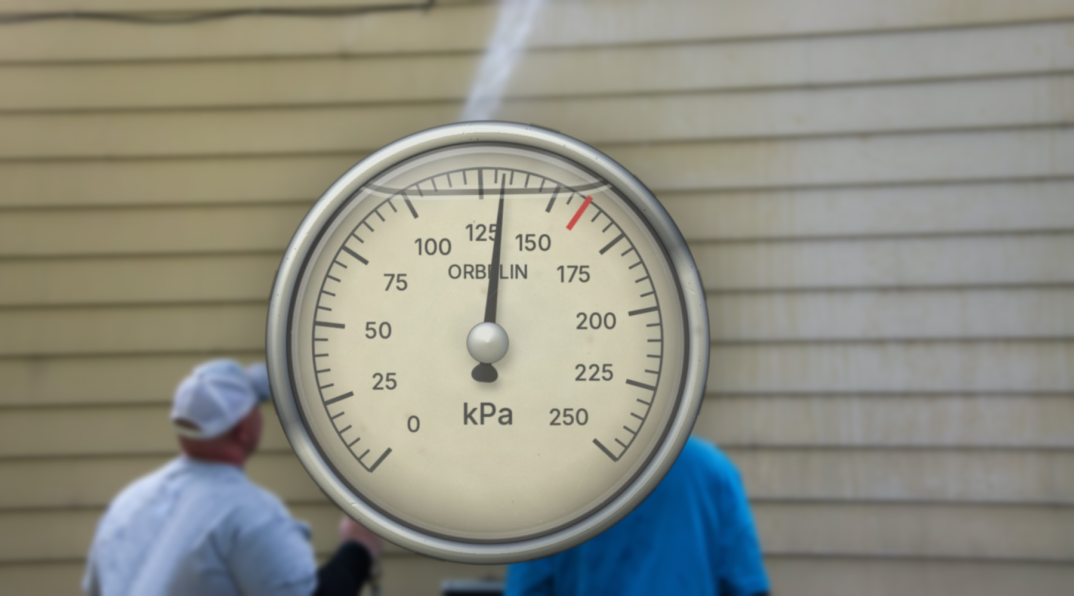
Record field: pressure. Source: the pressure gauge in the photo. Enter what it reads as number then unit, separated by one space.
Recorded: 132.5 kPa
